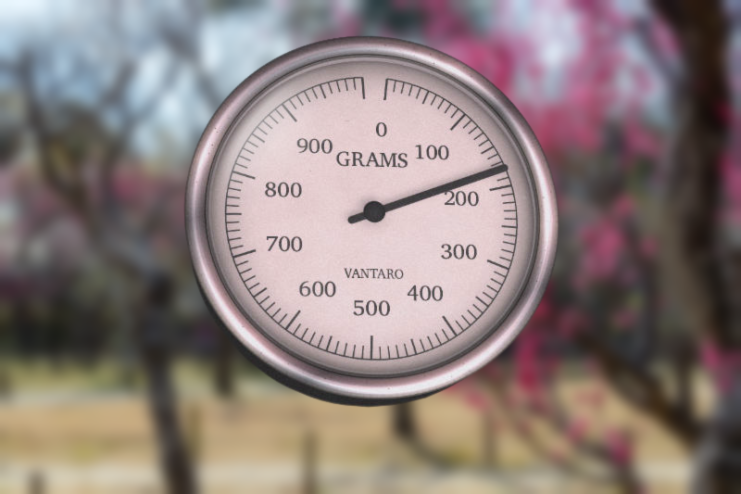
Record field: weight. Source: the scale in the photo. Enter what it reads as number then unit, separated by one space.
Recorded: 180 g
